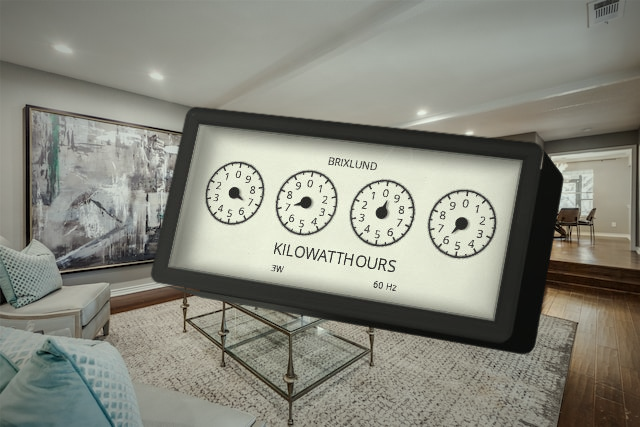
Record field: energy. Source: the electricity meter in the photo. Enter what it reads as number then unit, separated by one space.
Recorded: 6696 kWh
